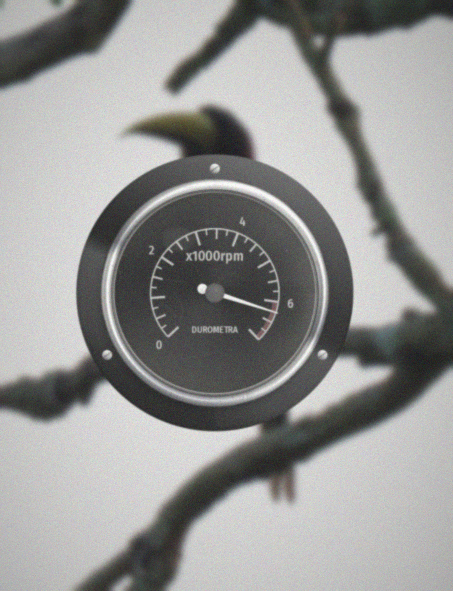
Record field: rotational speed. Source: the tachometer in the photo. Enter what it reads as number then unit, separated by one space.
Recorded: 6250 rpm
